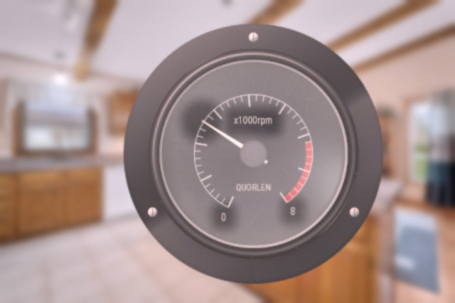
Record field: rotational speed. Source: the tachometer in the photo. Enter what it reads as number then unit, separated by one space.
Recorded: 2600 rpm
